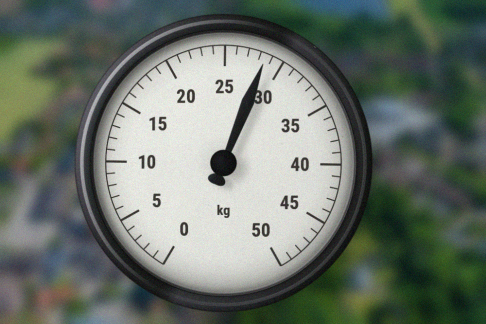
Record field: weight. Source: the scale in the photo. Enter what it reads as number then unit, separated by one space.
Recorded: 28.5 kg
